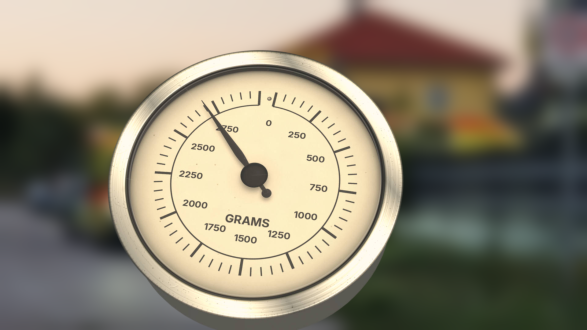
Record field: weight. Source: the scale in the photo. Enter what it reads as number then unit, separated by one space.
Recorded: 2700 g
